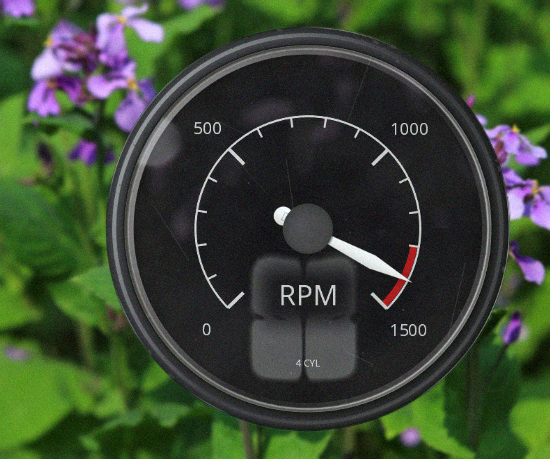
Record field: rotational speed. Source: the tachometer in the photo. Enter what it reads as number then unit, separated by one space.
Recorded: 1400 rpm
